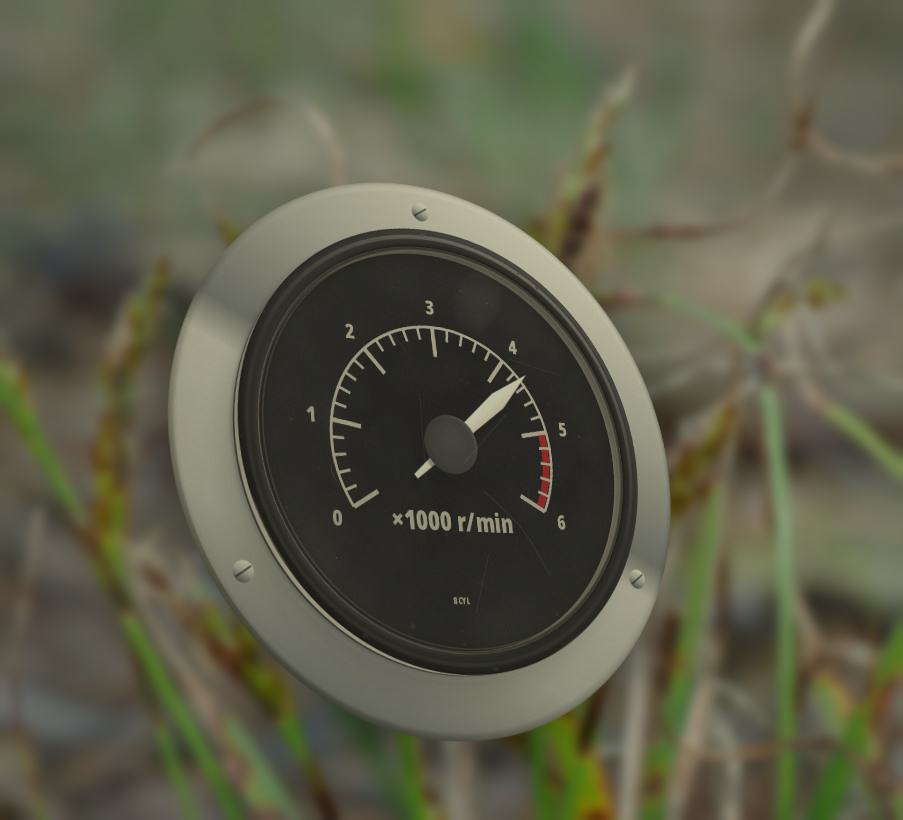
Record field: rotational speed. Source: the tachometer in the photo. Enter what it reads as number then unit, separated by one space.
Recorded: 4300 rpm
